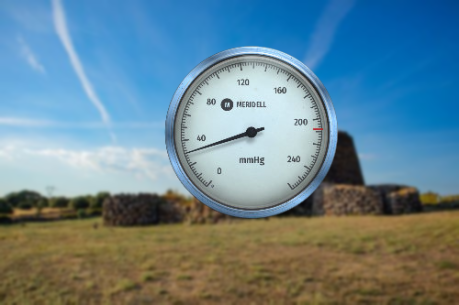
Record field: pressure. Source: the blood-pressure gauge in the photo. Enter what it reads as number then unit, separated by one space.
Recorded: 30 mmHg
